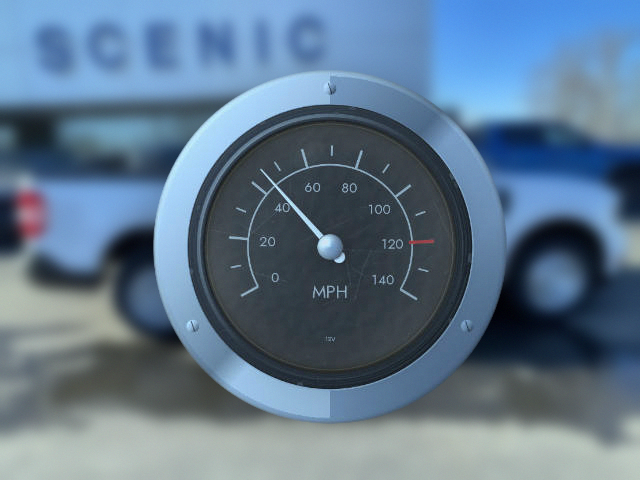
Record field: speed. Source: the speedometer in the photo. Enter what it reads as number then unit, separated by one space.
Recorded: 45 mph
